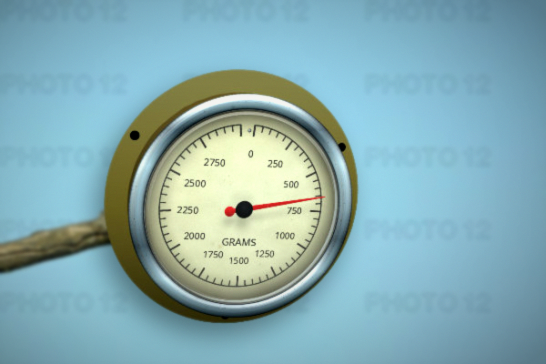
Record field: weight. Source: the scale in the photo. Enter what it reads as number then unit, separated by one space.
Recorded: 650 g
